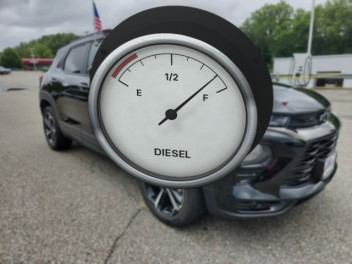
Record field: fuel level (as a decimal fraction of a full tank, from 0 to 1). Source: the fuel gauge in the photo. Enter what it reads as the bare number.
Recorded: 0.875
